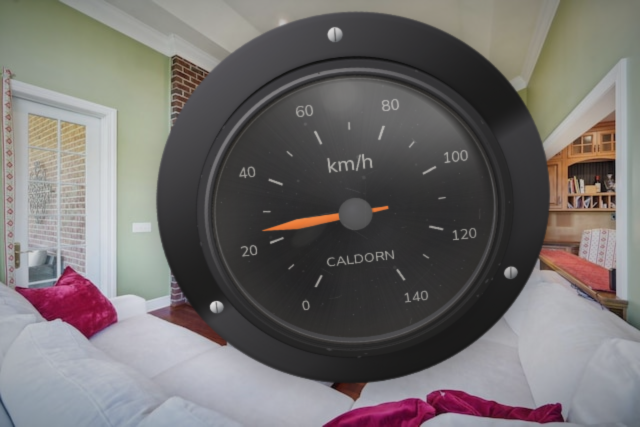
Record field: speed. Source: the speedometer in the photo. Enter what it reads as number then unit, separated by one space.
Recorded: 25 km/h
